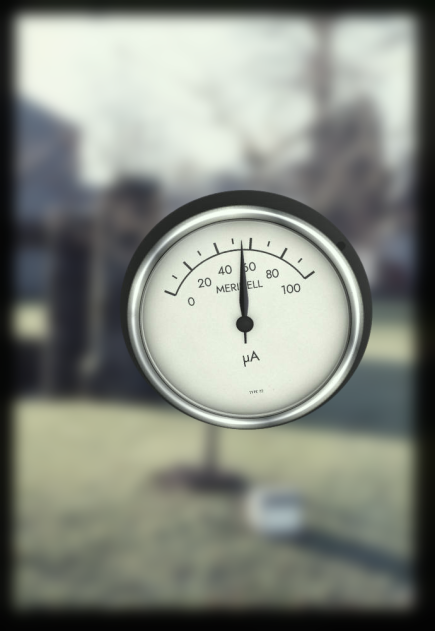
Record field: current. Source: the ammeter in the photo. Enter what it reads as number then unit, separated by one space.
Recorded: 55 µA
